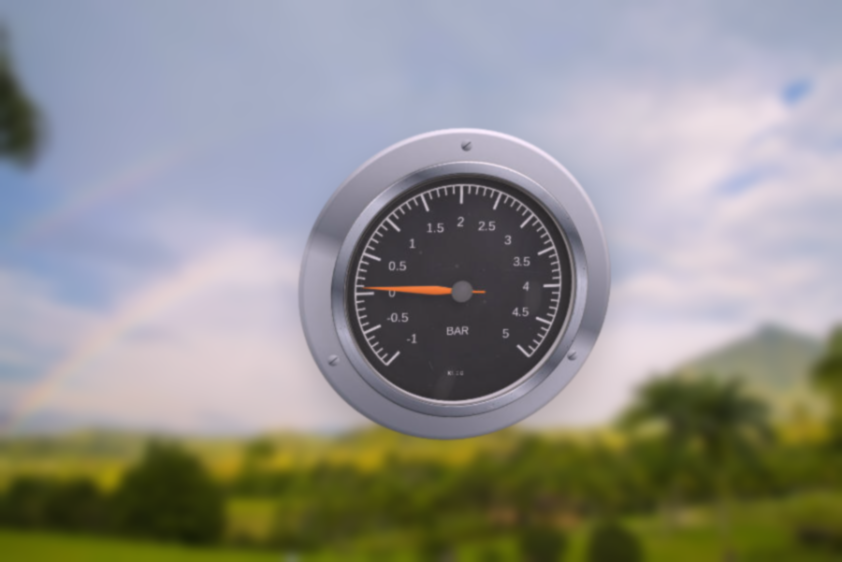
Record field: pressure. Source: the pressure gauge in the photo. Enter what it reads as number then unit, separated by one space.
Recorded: 0.1 bar
